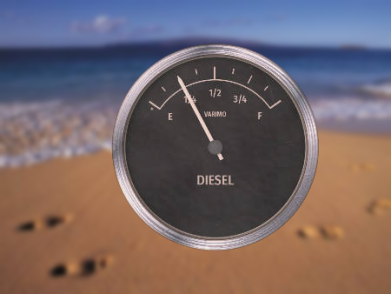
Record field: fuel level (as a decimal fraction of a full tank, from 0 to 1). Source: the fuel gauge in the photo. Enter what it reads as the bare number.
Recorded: 0.25
